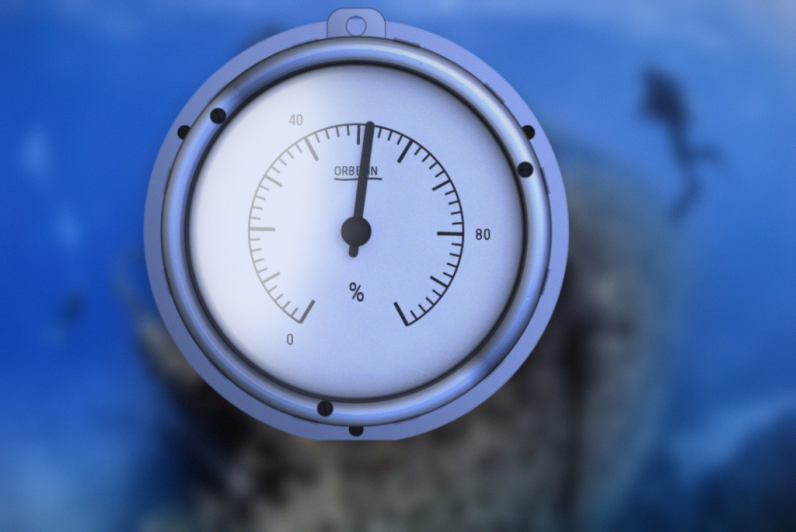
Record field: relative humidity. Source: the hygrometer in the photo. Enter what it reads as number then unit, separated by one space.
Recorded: 52 %
